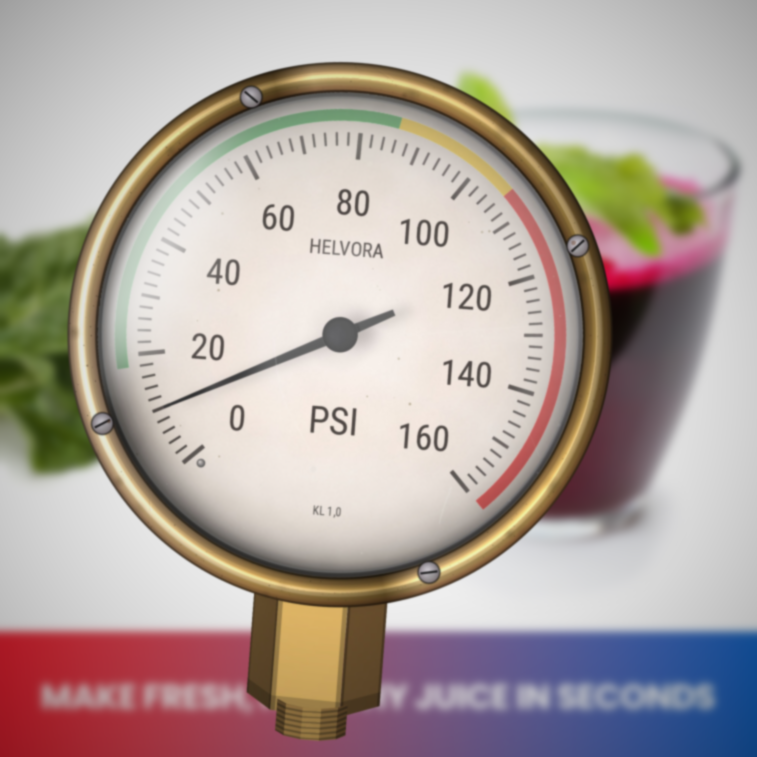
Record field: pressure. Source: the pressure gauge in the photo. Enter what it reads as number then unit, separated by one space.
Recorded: 10 psi
